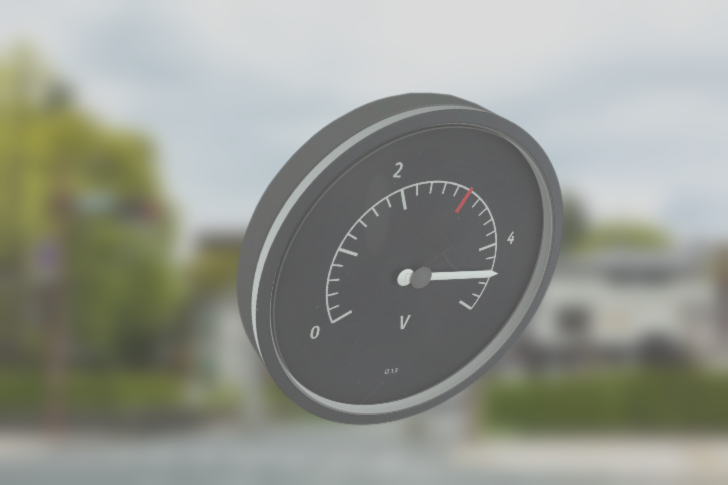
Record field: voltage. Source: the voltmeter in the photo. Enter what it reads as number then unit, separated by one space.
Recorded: 4.4 V
